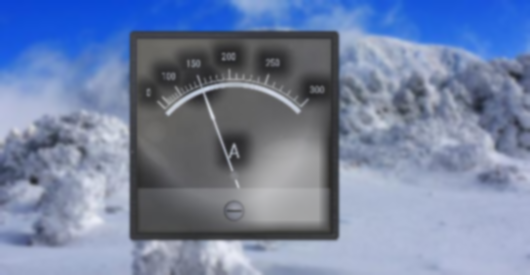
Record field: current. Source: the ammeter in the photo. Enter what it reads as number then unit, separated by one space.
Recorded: 150 A
